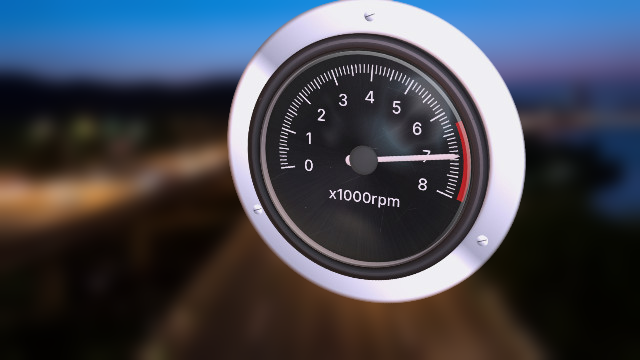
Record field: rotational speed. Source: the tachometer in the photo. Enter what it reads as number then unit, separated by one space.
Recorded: 7000 rpm
